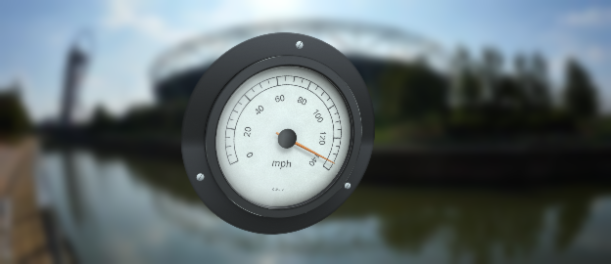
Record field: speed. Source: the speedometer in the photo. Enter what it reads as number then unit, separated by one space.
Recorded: 135 mph
